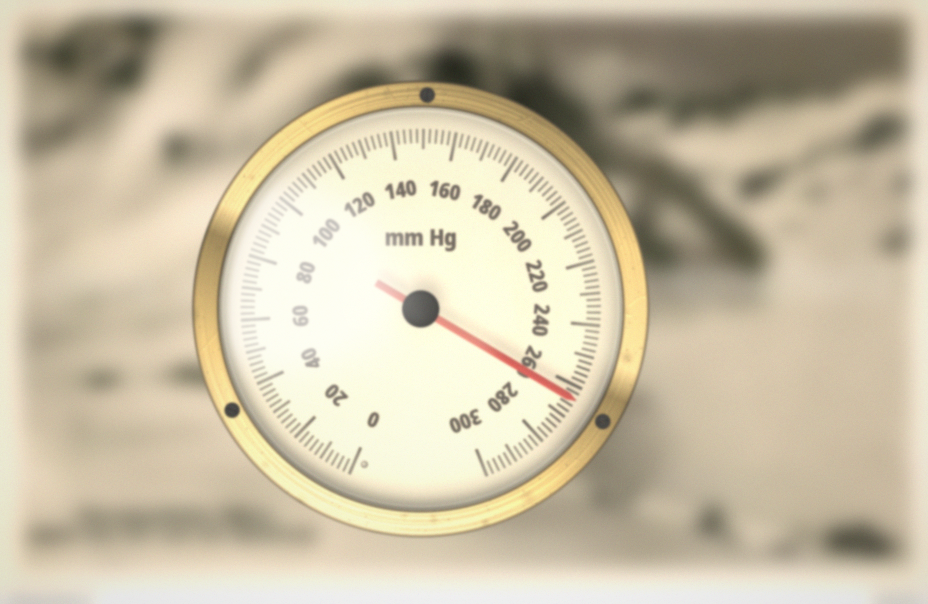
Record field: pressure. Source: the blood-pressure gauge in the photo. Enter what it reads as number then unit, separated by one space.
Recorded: 264 mmHg
